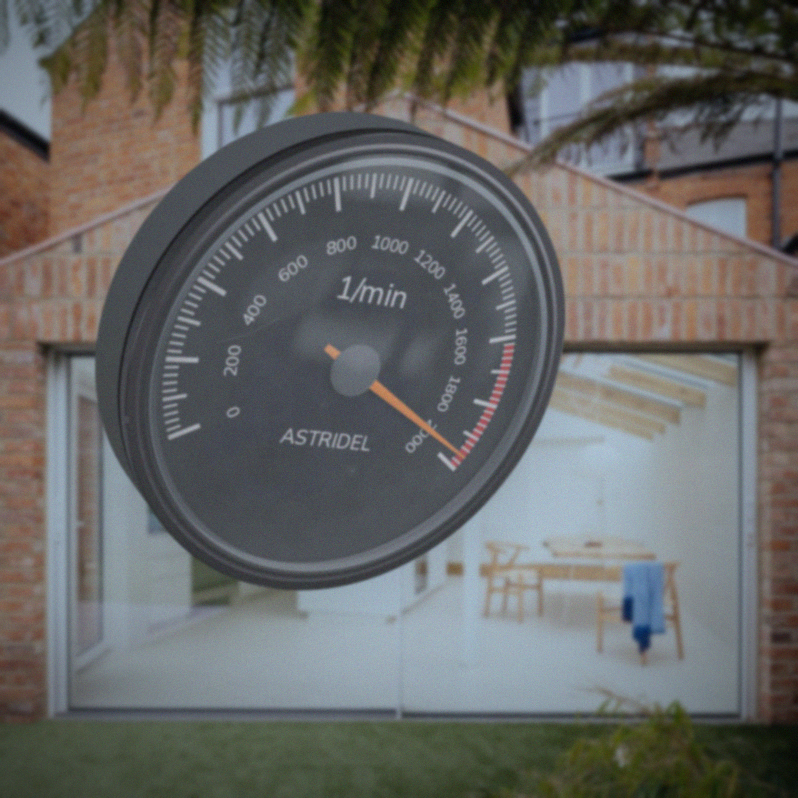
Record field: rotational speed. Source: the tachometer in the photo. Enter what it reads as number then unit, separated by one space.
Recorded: 1960 rpm
